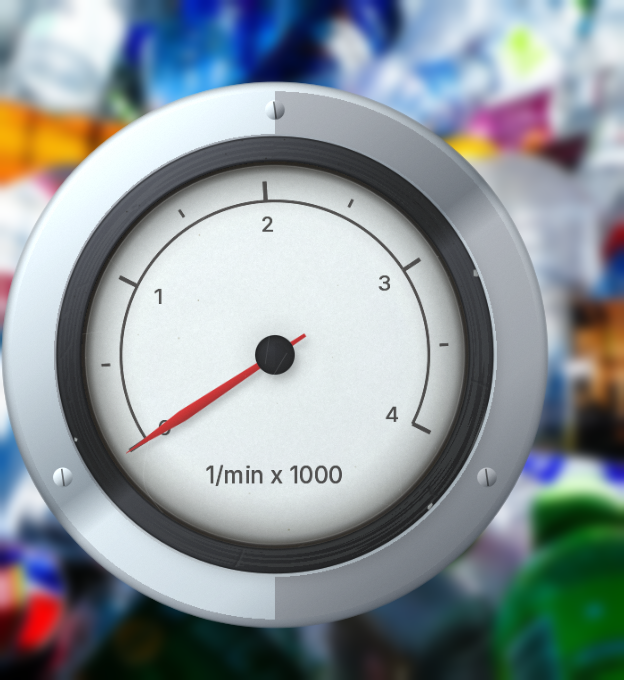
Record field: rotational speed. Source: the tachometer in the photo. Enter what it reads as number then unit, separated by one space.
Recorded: 0 rpm
